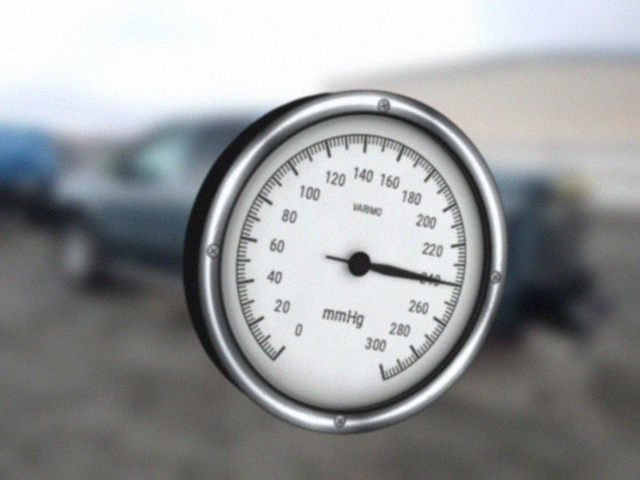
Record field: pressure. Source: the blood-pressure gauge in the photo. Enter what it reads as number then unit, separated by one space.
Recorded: 240 mmHg
